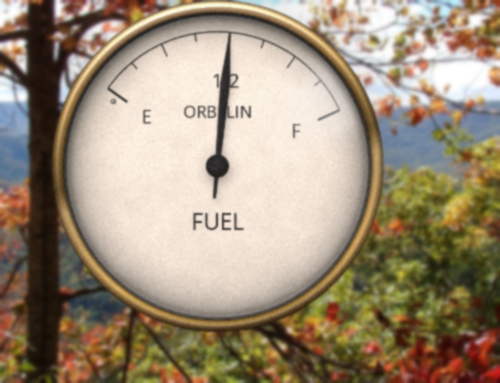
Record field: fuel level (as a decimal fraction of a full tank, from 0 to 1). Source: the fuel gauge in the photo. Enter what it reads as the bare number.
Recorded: 0.5
